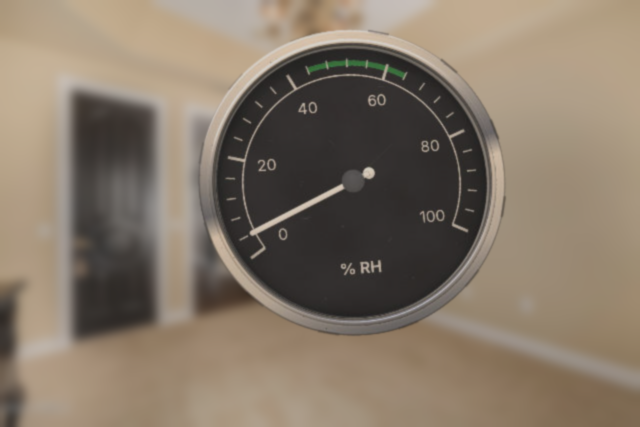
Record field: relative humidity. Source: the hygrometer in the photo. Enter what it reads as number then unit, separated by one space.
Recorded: 4 %
